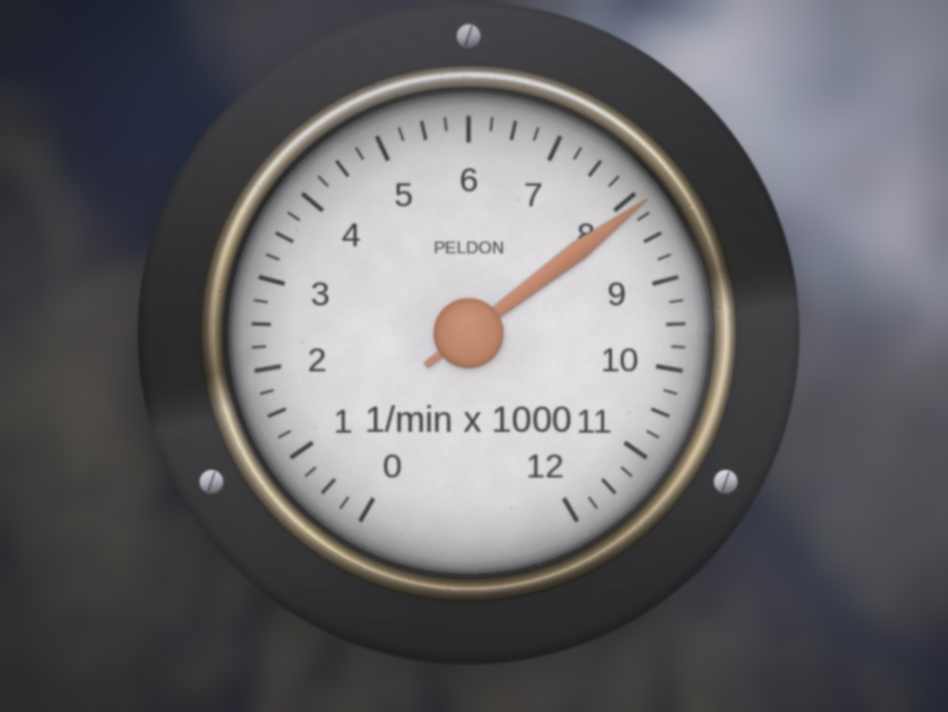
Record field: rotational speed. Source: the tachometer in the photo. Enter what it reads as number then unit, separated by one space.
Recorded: 8125 rpm
